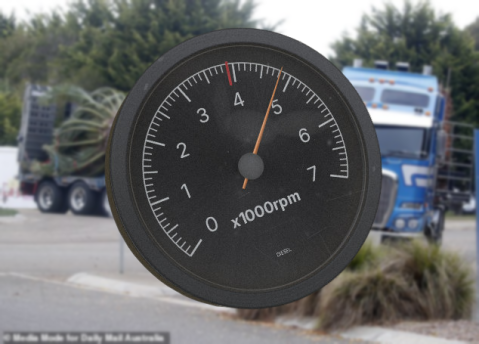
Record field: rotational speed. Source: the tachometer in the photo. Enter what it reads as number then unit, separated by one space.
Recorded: 4800 rpm
